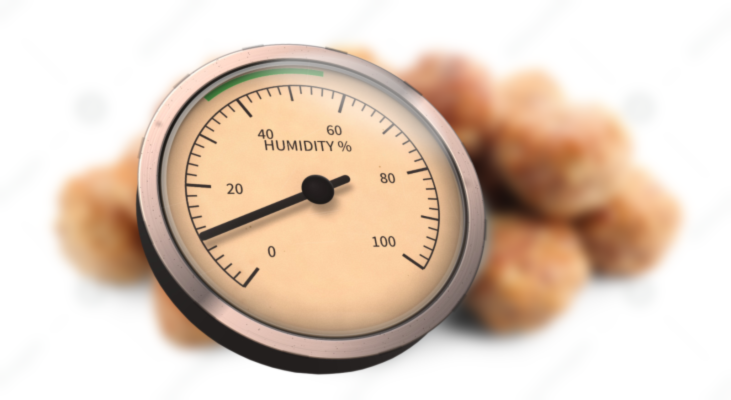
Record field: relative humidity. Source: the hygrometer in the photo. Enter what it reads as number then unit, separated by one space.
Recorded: 10 %
